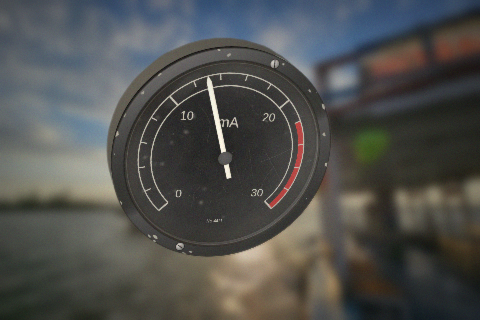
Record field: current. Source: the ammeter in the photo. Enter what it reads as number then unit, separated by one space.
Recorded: 13 mA
